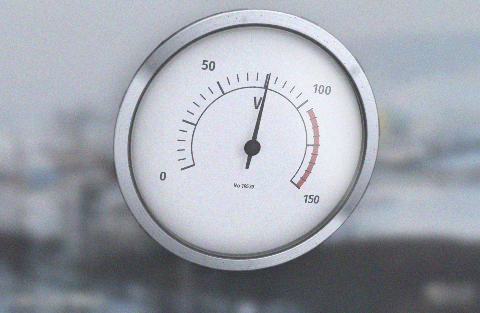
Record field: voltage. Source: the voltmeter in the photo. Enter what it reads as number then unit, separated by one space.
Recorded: 75 V
